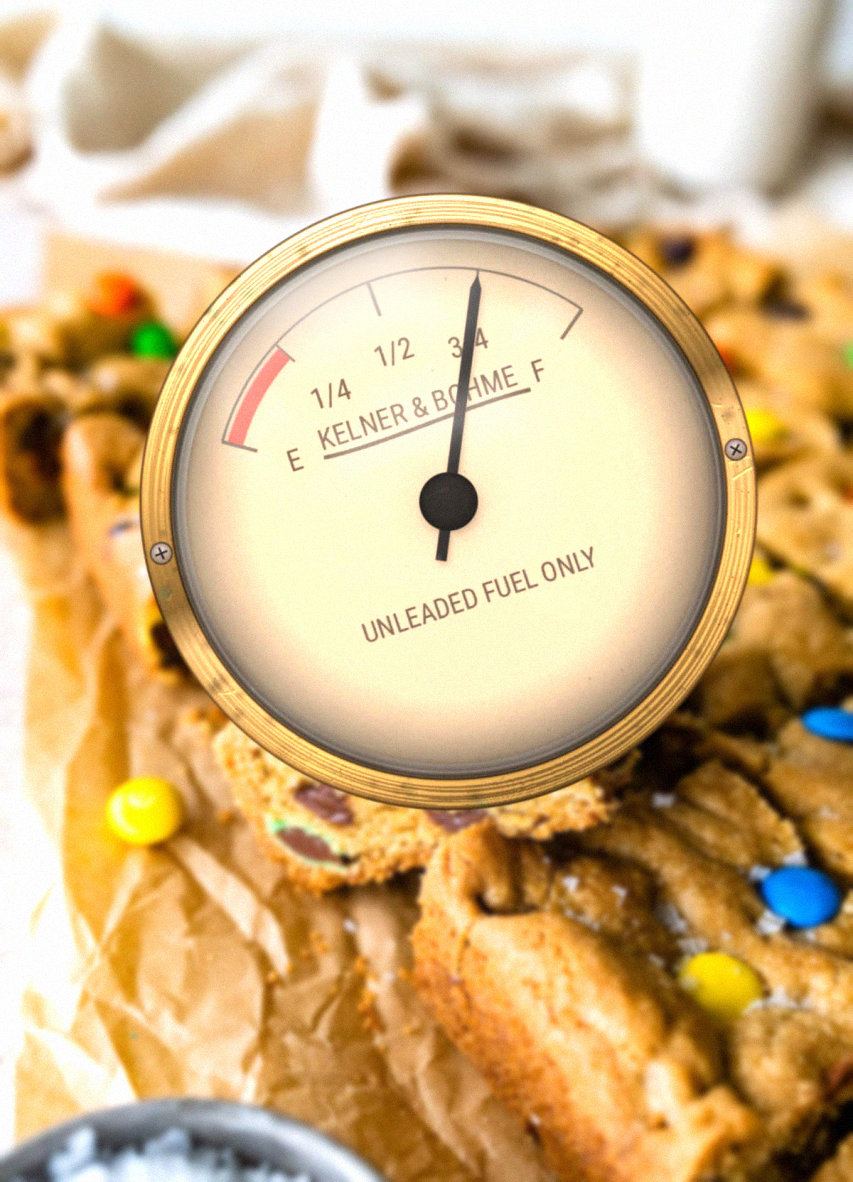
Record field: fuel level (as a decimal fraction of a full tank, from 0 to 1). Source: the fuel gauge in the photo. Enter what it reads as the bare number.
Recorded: 0.75
